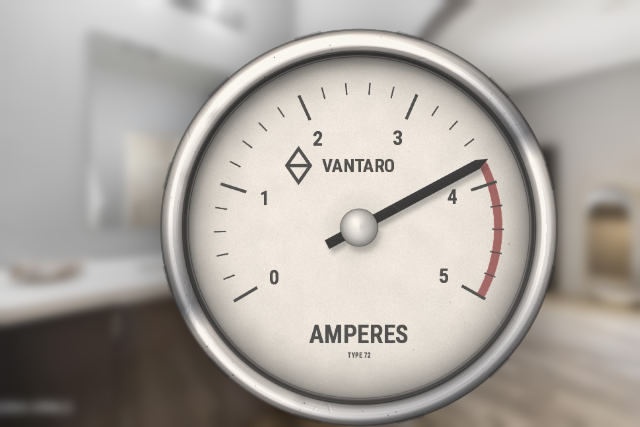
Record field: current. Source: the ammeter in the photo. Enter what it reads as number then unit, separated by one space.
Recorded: 3.8 A
